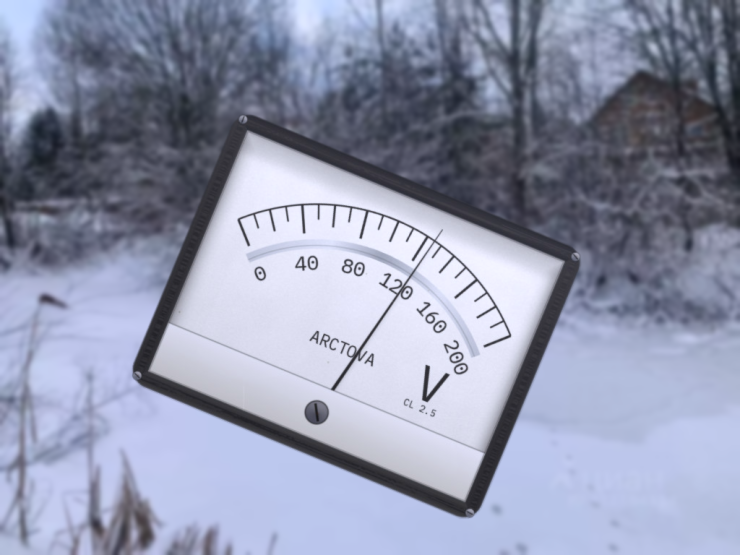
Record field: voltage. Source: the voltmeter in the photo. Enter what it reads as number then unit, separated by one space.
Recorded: 125 V
